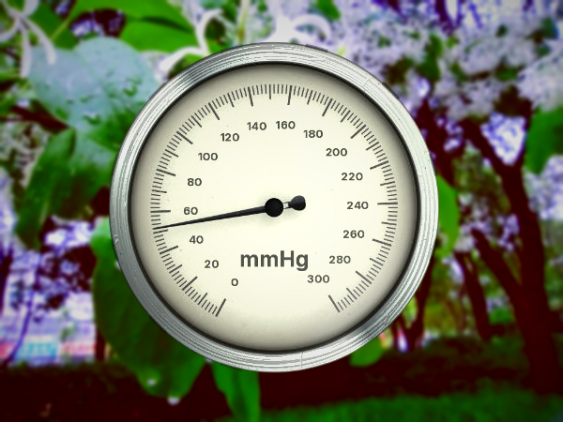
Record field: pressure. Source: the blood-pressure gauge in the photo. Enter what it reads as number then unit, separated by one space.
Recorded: 52 mmHg
